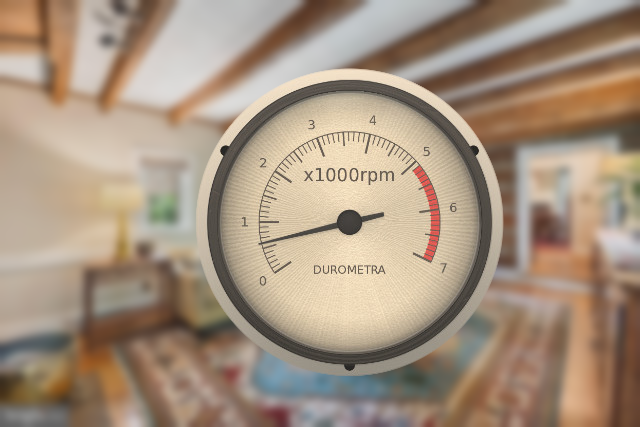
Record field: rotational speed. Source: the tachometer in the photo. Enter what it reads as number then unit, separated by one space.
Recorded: 600 rpm
